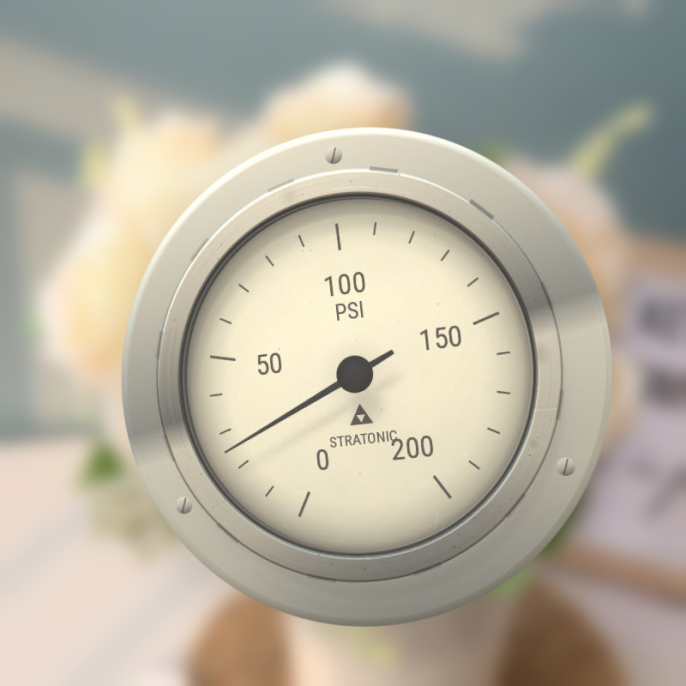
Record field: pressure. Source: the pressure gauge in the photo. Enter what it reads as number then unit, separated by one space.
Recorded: 25 psi
